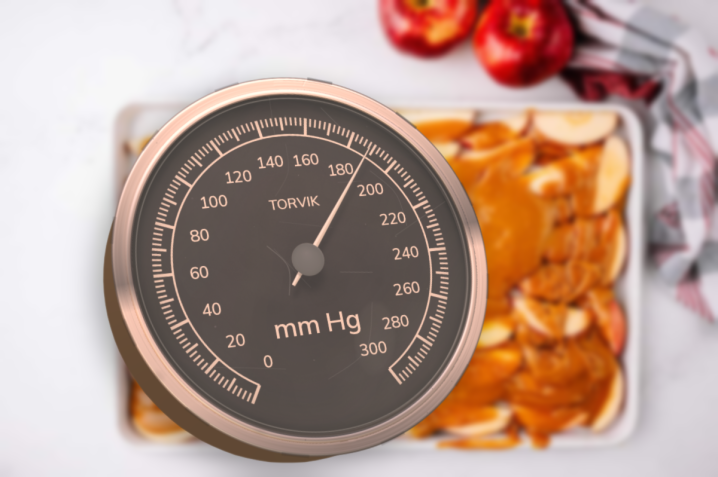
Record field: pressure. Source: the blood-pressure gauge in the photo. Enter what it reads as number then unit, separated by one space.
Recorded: 188 mmHg
